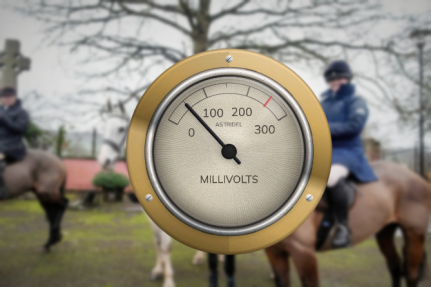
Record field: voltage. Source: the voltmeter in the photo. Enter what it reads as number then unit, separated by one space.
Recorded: 50 mV
